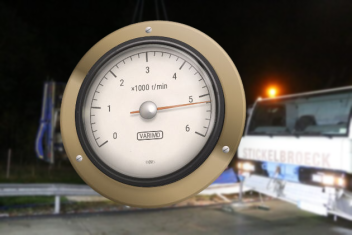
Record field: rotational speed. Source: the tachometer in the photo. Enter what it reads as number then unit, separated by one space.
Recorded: 5200 rpm
